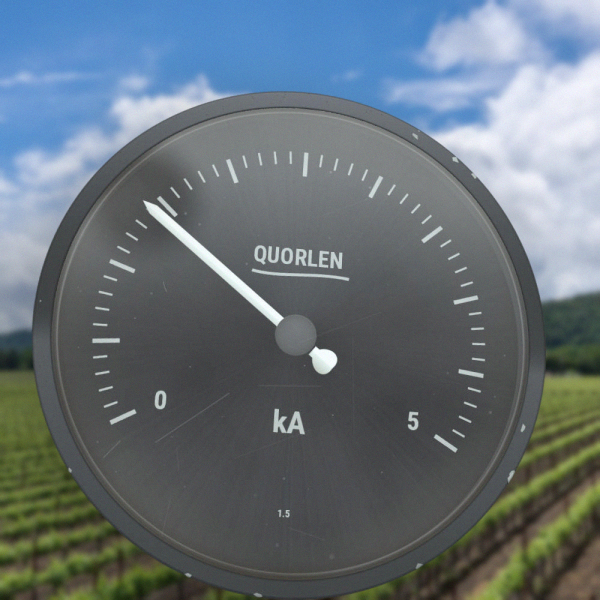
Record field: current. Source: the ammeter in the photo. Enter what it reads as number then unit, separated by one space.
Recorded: 1.4 kA
